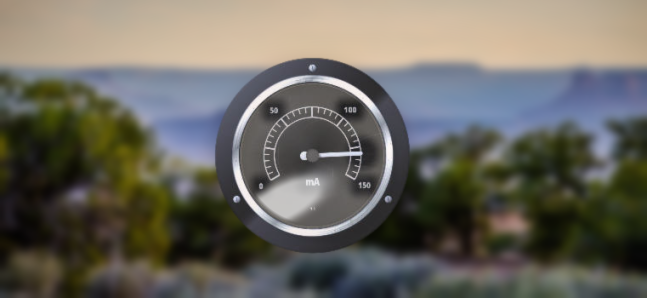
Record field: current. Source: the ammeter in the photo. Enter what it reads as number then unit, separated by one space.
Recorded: 130 mA
